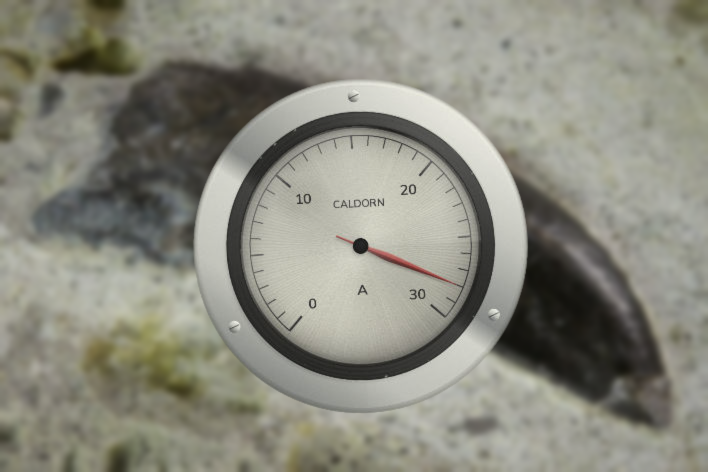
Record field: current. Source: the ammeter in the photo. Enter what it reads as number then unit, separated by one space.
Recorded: 28 A
